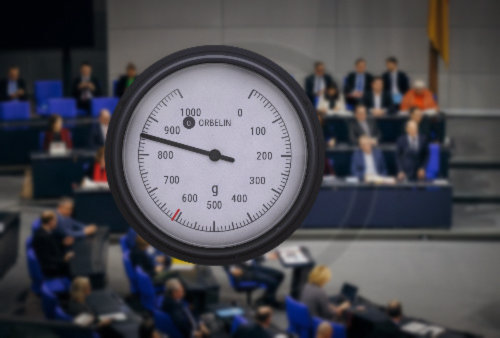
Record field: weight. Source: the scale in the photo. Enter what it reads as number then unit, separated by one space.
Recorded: 850 g
